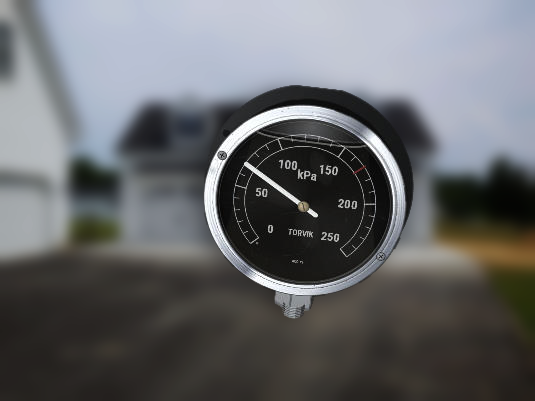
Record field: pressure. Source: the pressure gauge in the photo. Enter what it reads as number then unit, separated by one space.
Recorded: 70 kPa
